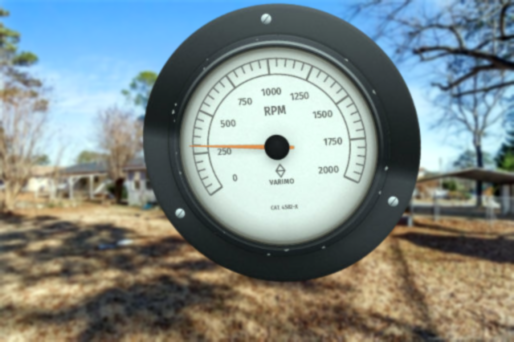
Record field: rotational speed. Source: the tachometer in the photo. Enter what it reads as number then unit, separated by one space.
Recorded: 300 rpm
